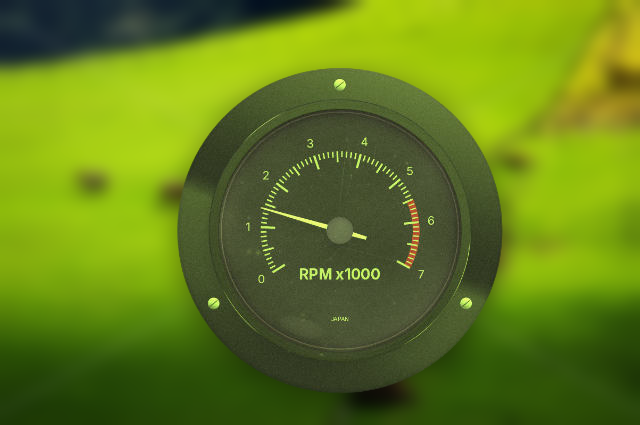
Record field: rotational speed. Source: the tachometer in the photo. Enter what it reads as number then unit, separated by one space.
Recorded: 1400 rpm
